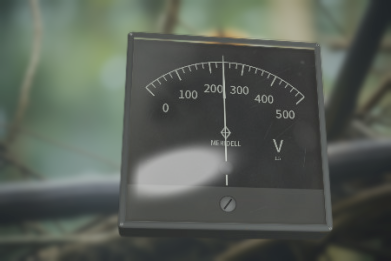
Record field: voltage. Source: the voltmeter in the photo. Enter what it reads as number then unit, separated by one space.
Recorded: 240 V
